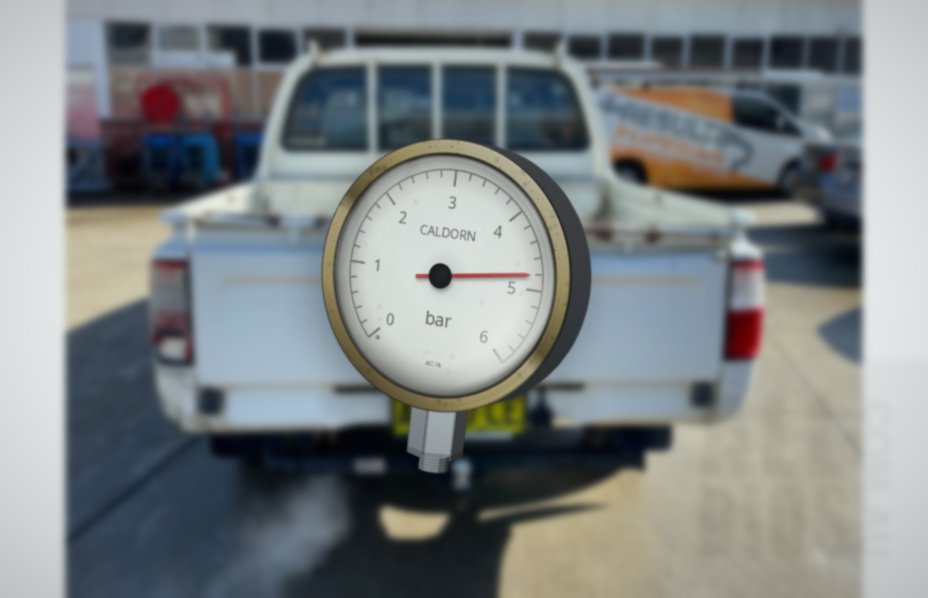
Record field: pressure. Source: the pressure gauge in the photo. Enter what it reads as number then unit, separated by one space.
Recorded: 4.8 bar
